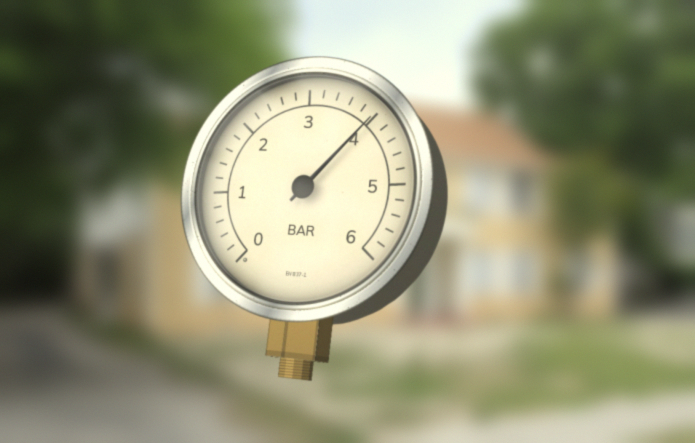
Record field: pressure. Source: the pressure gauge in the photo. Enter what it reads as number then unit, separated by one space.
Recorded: 4 bar
